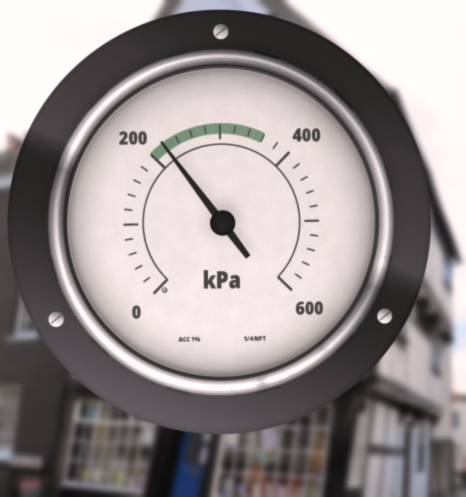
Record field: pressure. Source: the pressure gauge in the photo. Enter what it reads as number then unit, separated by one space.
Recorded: 220 kPa
